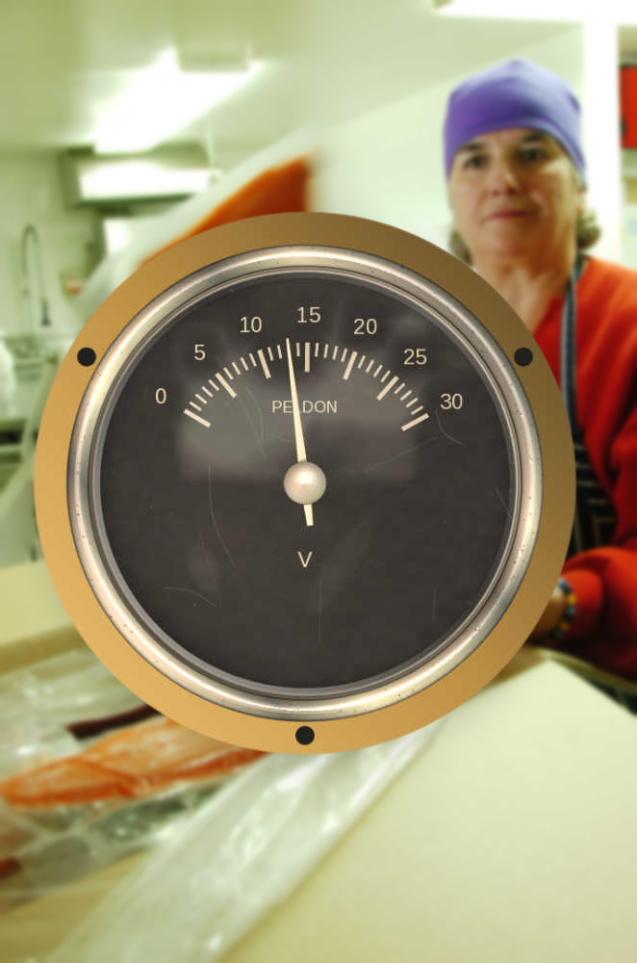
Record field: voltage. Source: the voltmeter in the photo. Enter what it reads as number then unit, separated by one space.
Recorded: 13 V
